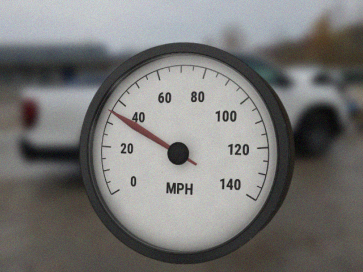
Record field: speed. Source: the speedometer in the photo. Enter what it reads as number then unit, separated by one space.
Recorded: 35 mph
